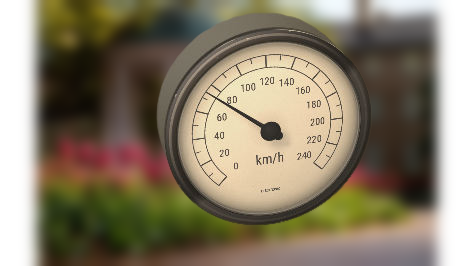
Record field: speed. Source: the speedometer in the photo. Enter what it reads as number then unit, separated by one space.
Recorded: 75 km/h
